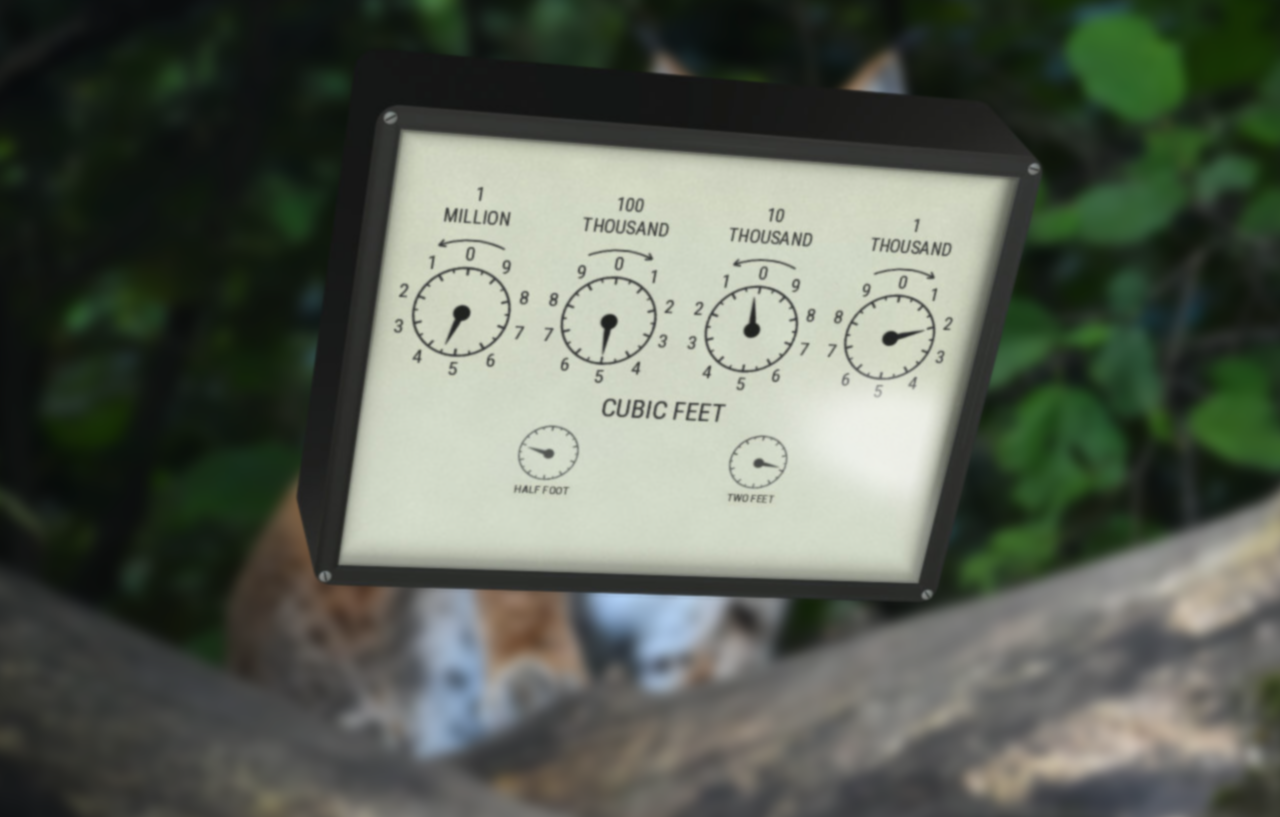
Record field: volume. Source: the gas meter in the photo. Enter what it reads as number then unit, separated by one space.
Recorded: 450200 ft³
